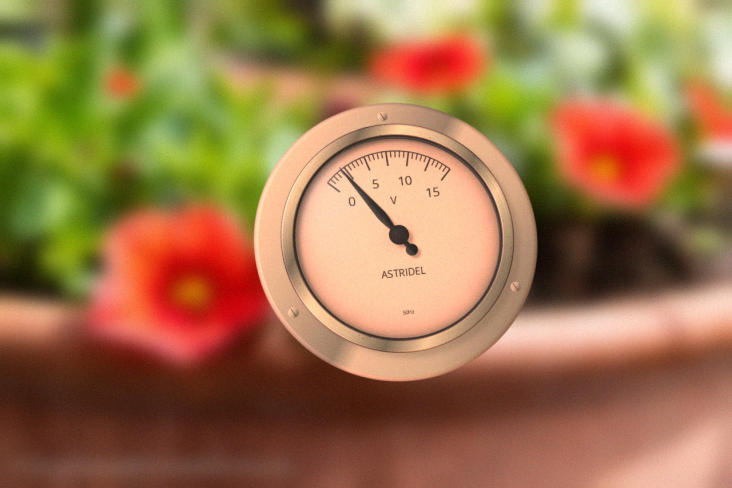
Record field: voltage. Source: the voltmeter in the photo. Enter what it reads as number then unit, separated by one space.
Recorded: 2 V
